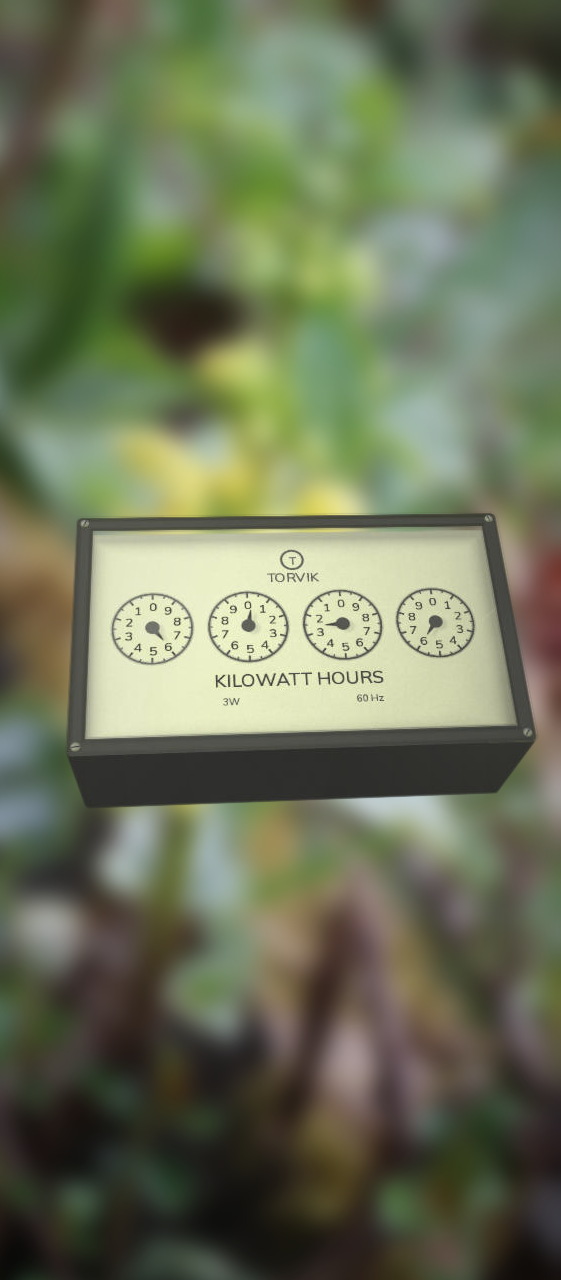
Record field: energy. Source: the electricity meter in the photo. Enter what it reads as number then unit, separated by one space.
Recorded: 6026 kWh
